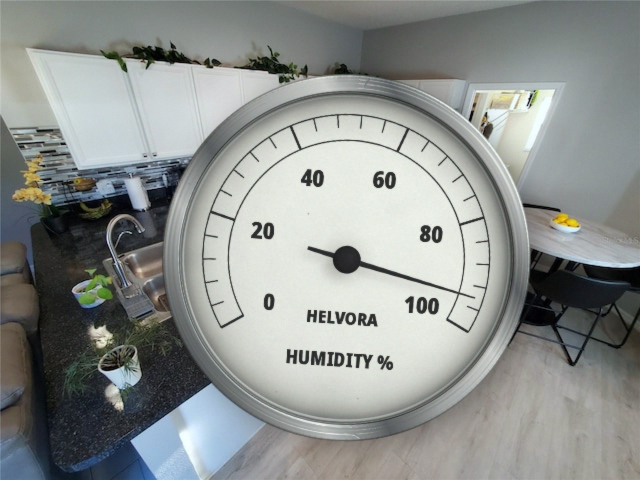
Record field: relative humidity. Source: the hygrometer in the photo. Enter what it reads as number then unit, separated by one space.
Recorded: 94 %
